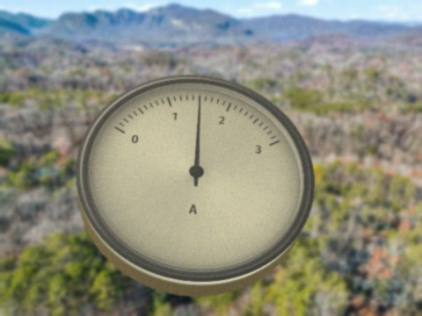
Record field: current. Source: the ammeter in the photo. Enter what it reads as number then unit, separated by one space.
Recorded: 1.5 A
